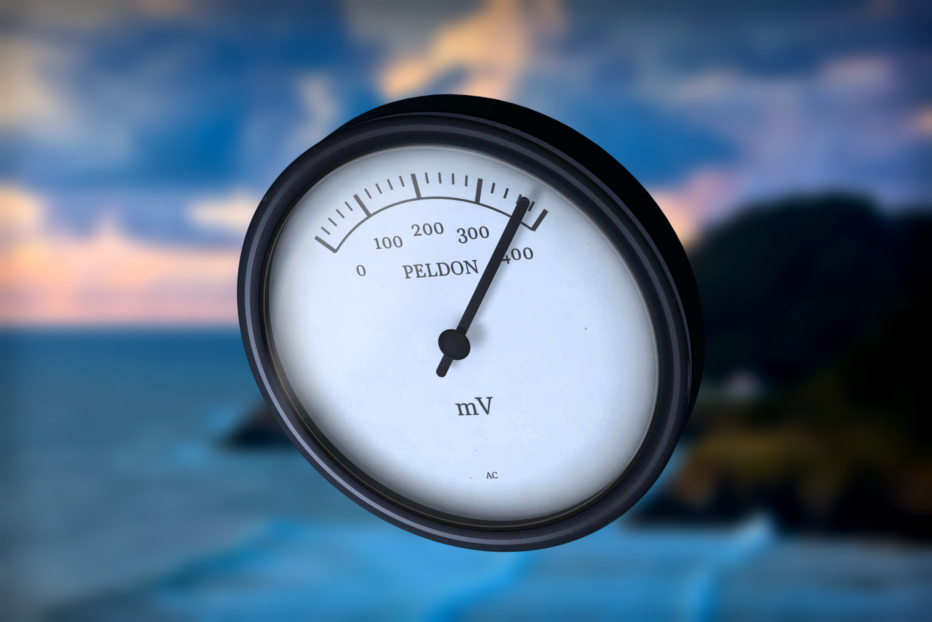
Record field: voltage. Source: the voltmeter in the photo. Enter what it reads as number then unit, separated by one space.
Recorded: 370 mV
